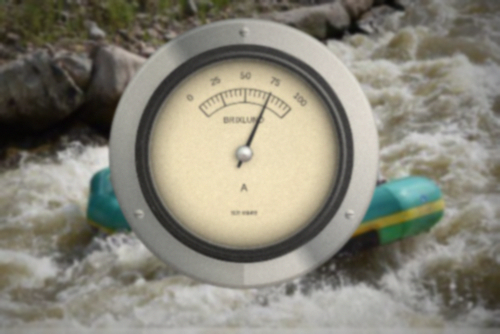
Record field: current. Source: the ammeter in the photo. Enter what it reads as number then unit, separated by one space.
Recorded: 75 A
